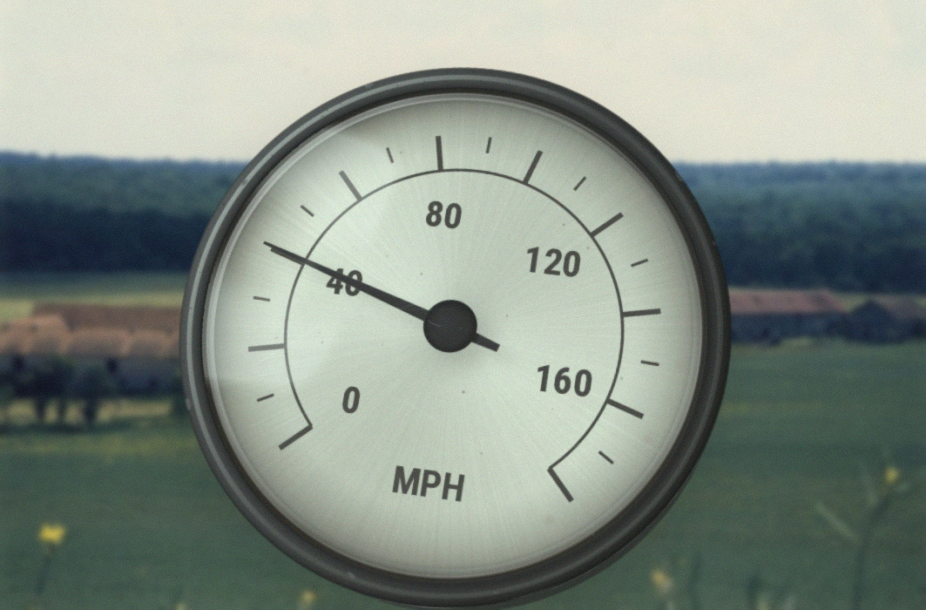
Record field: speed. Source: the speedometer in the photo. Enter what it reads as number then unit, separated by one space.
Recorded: 40 mph
